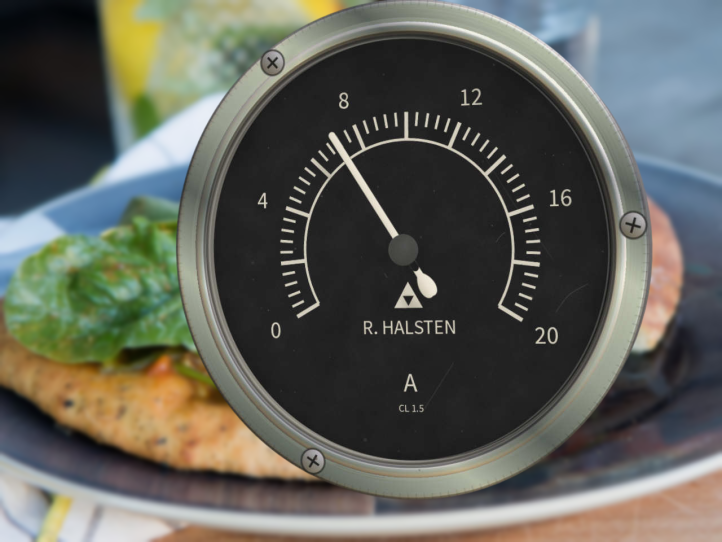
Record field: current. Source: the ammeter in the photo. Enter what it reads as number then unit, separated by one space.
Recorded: 7.2 A
